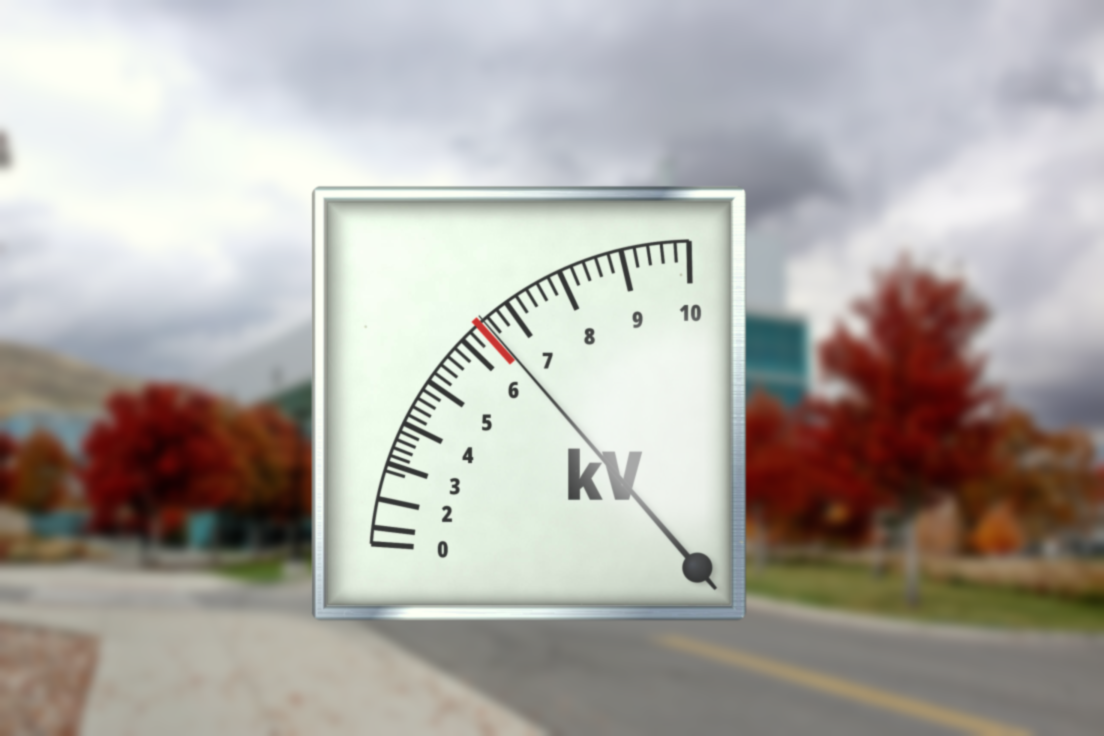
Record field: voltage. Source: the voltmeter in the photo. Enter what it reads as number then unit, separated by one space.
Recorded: 6.5 kV
